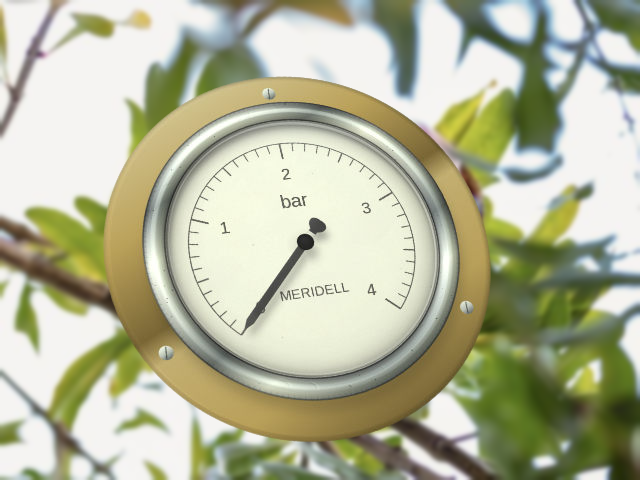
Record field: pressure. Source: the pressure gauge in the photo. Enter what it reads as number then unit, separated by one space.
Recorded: 0 bar
